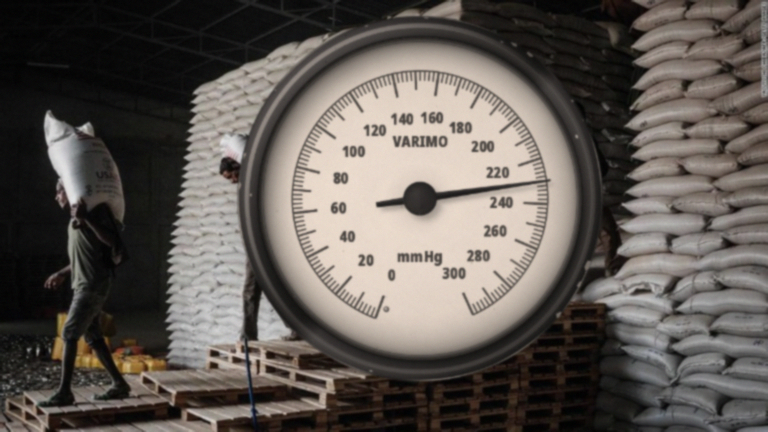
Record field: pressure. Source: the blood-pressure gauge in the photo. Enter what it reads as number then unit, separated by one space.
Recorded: 230 mmHg
